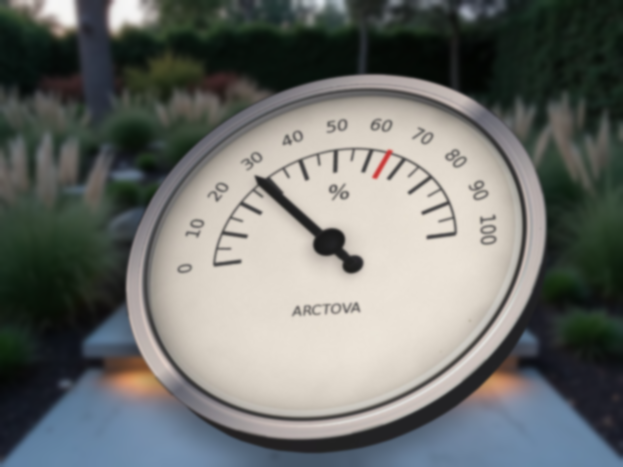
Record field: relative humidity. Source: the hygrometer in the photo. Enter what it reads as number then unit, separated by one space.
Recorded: 27.5 %
